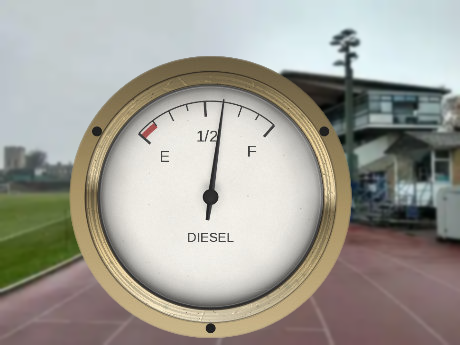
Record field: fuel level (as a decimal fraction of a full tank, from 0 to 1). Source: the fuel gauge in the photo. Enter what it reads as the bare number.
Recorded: 0.625
